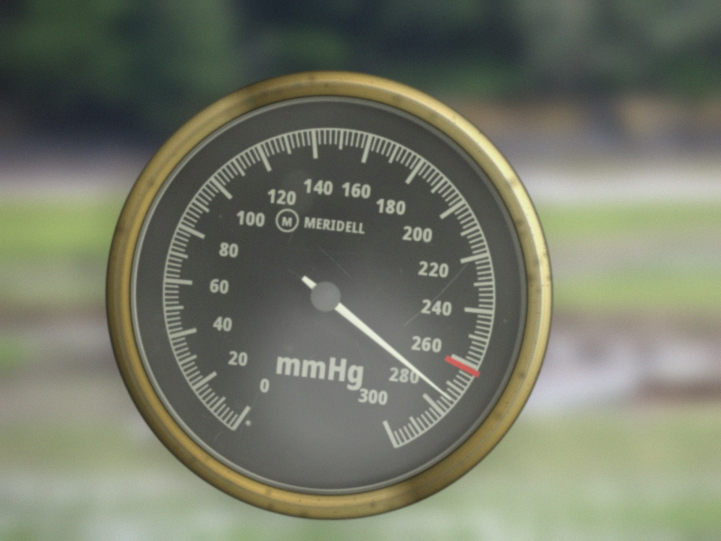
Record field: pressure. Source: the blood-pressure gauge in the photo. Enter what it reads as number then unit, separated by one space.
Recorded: 274 mmHg
